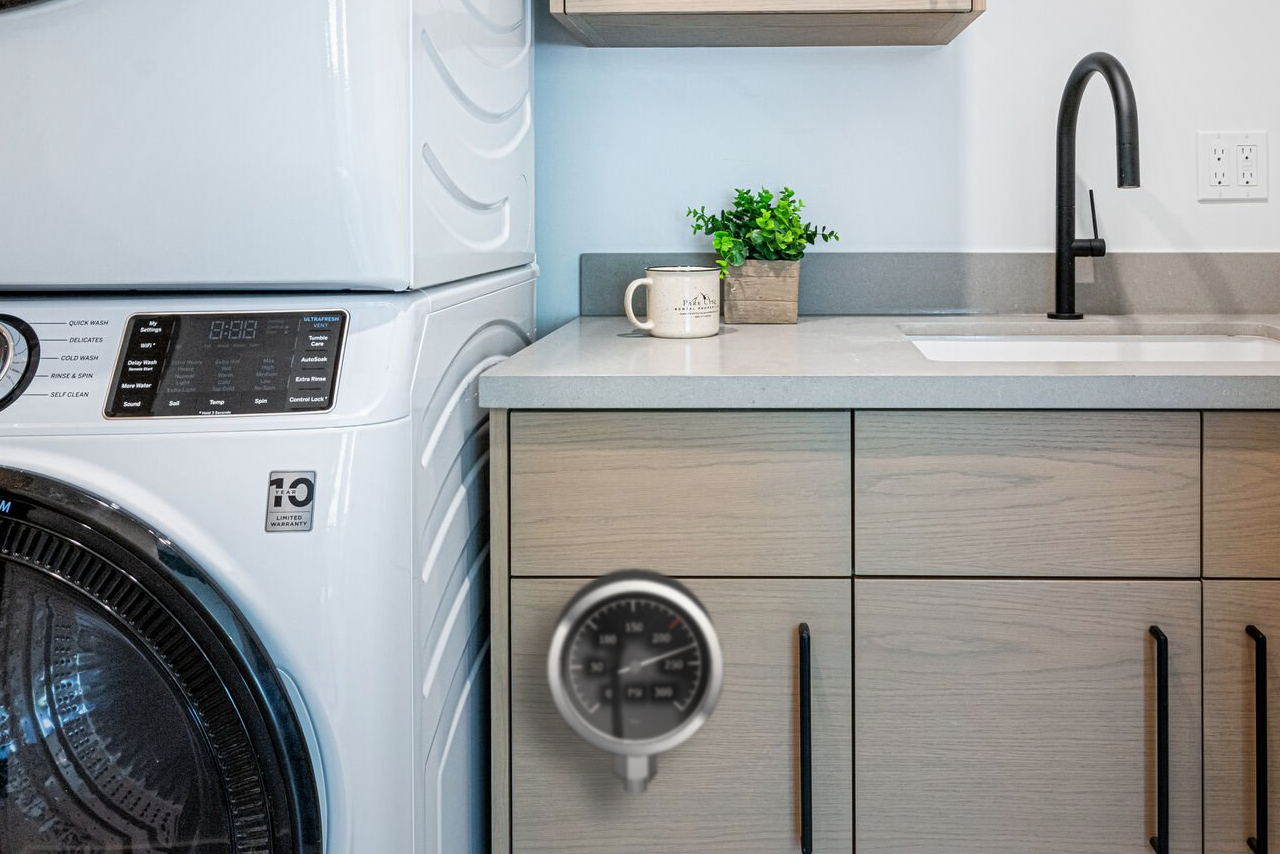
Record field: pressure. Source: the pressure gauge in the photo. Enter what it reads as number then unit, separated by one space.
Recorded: 230 psi
